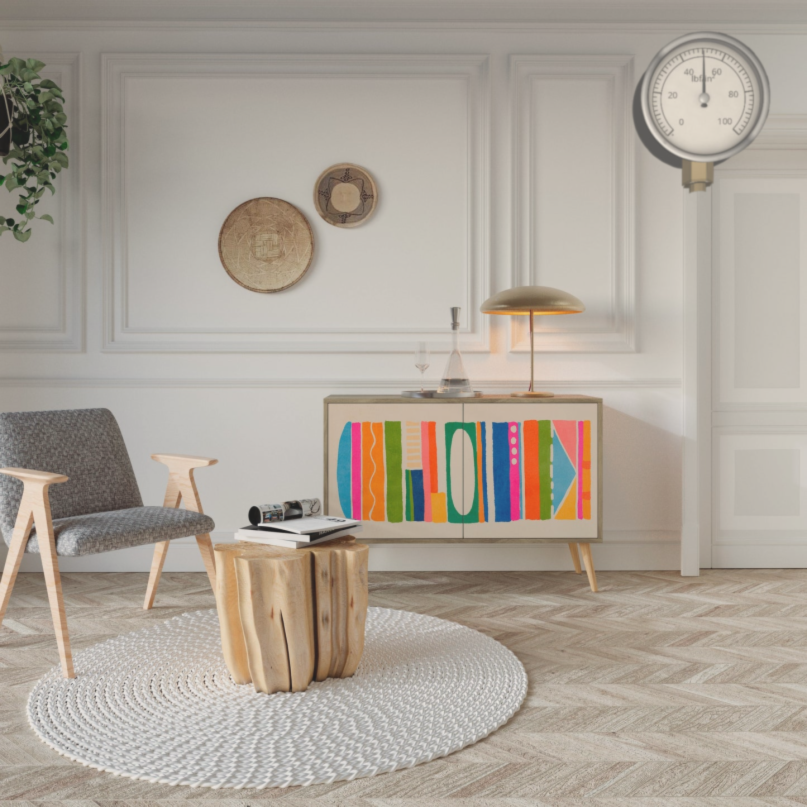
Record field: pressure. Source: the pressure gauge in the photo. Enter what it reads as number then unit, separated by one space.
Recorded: 50 psi
